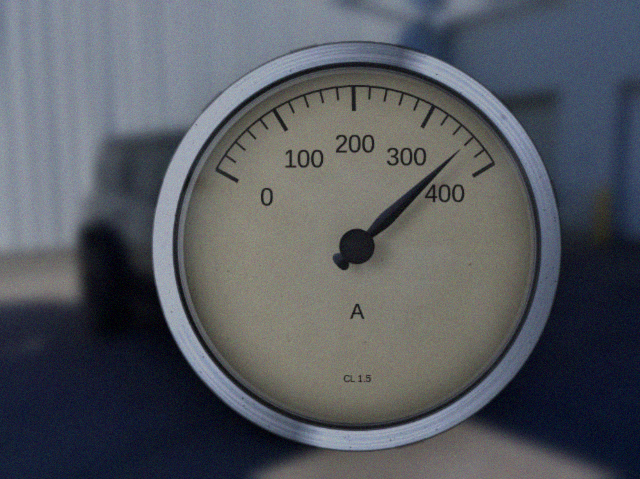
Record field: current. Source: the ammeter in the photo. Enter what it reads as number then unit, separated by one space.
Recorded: 360 A
